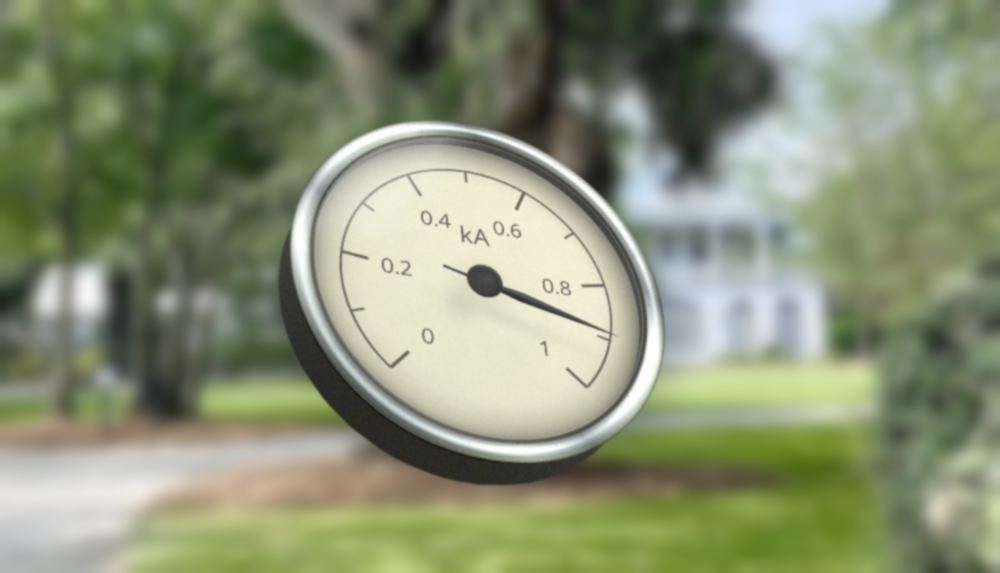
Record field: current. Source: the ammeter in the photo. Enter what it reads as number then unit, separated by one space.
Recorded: 0.9 kA
